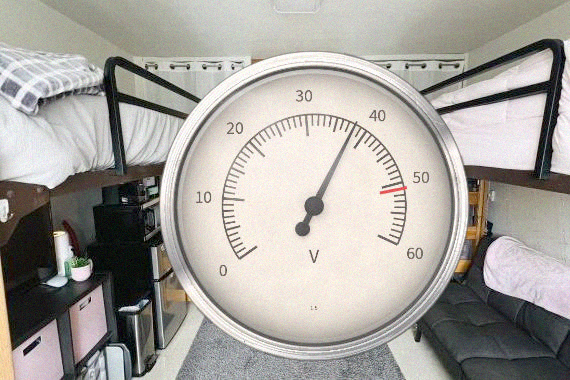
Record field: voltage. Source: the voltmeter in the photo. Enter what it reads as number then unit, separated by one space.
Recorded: 38 V
